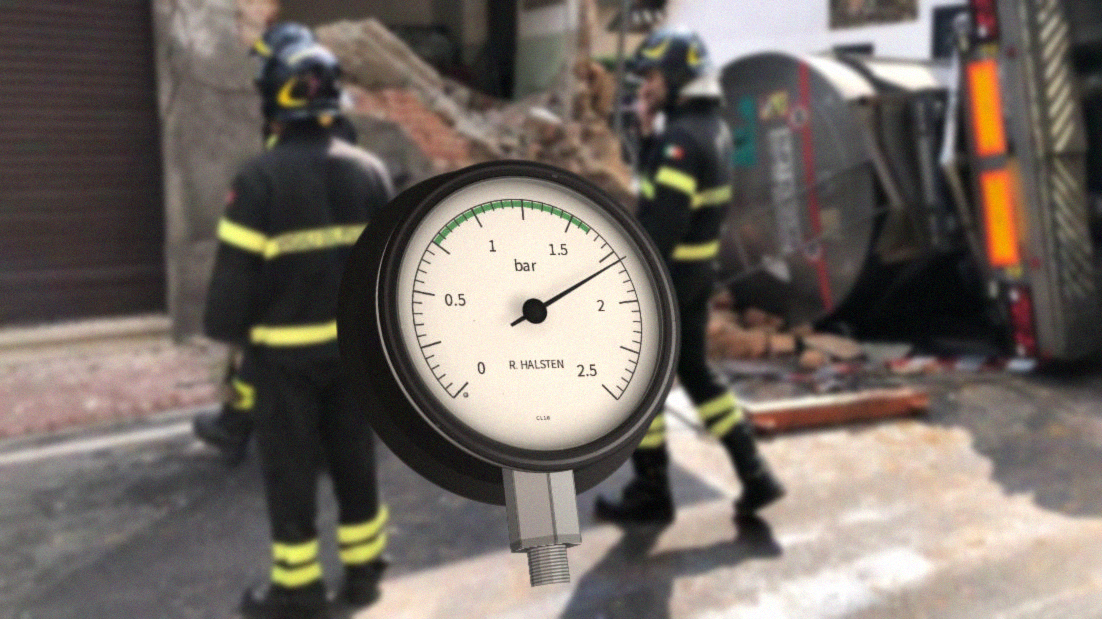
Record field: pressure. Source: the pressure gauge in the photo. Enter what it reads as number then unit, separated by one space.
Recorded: 1.8 bar
